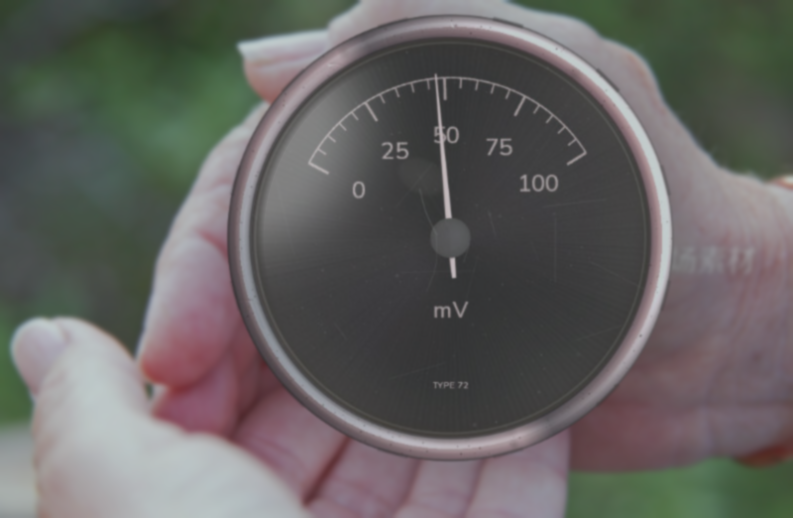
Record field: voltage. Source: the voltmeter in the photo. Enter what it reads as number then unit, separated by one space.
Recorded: 47.5 mV
